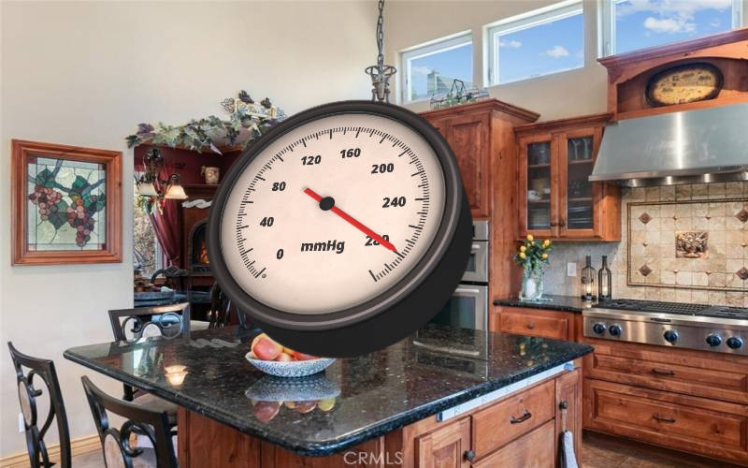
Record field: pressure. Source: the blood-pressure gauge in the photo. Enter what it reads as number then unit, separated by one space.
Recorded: 280 mmHg
